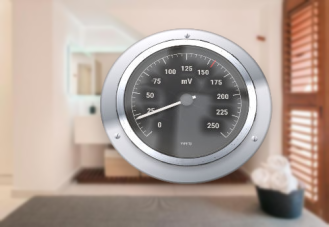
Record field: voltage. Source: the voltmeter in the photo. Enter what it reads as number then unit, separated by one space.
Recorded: 20 mV
